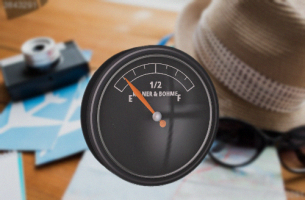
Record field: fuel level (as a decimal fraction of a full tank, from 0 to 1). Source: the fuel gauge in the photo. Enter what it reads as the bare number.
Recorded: 0.125
